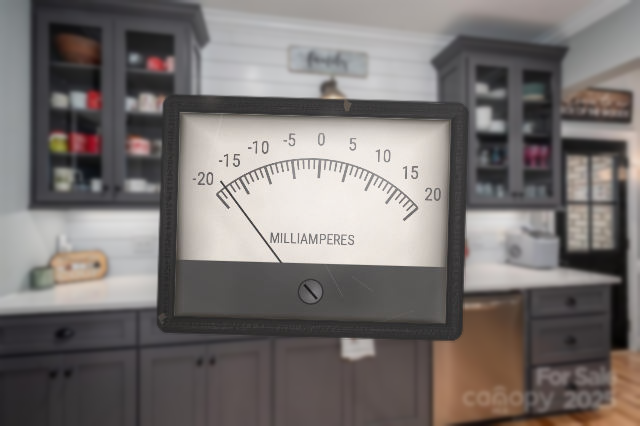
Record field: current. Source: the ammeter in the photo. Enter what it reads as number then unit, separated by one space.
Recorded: -18 mA
